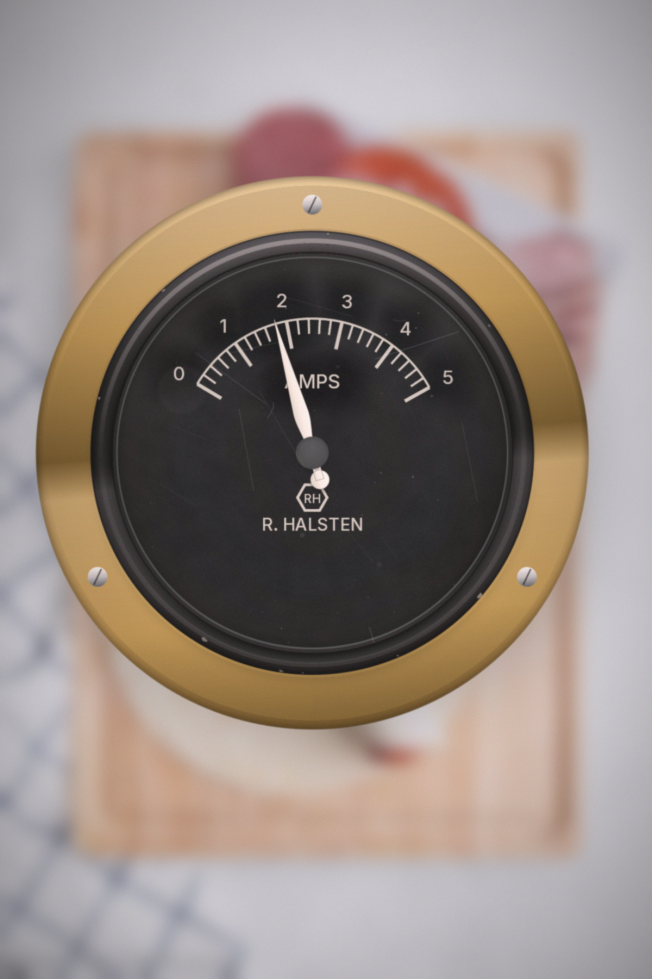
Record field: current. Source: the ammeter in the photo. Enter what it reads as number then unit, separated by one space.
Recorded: 1.8 A
